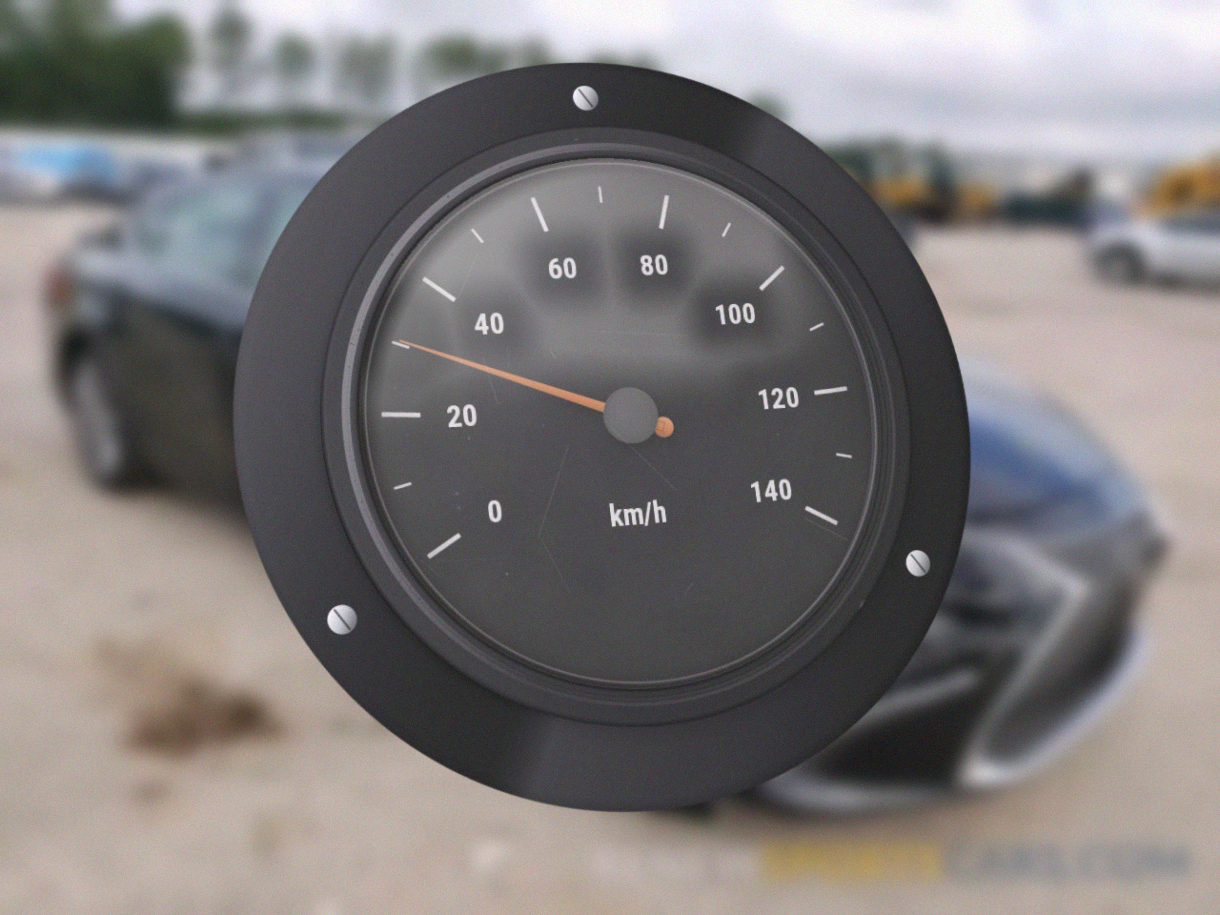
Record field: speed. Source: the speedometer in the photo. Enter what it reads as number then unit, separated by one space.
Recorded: 30 km/h
